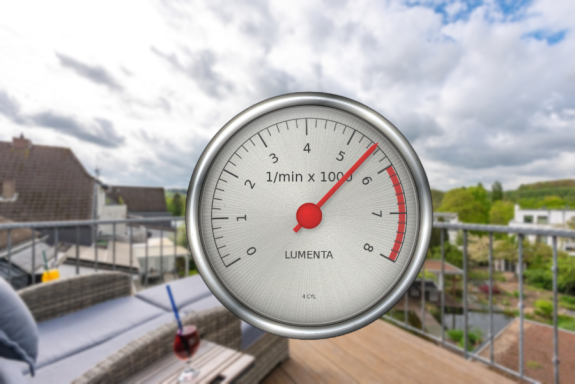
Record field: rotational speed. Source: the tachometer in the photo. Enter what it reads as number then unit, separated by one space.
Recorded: 5500 rpm
